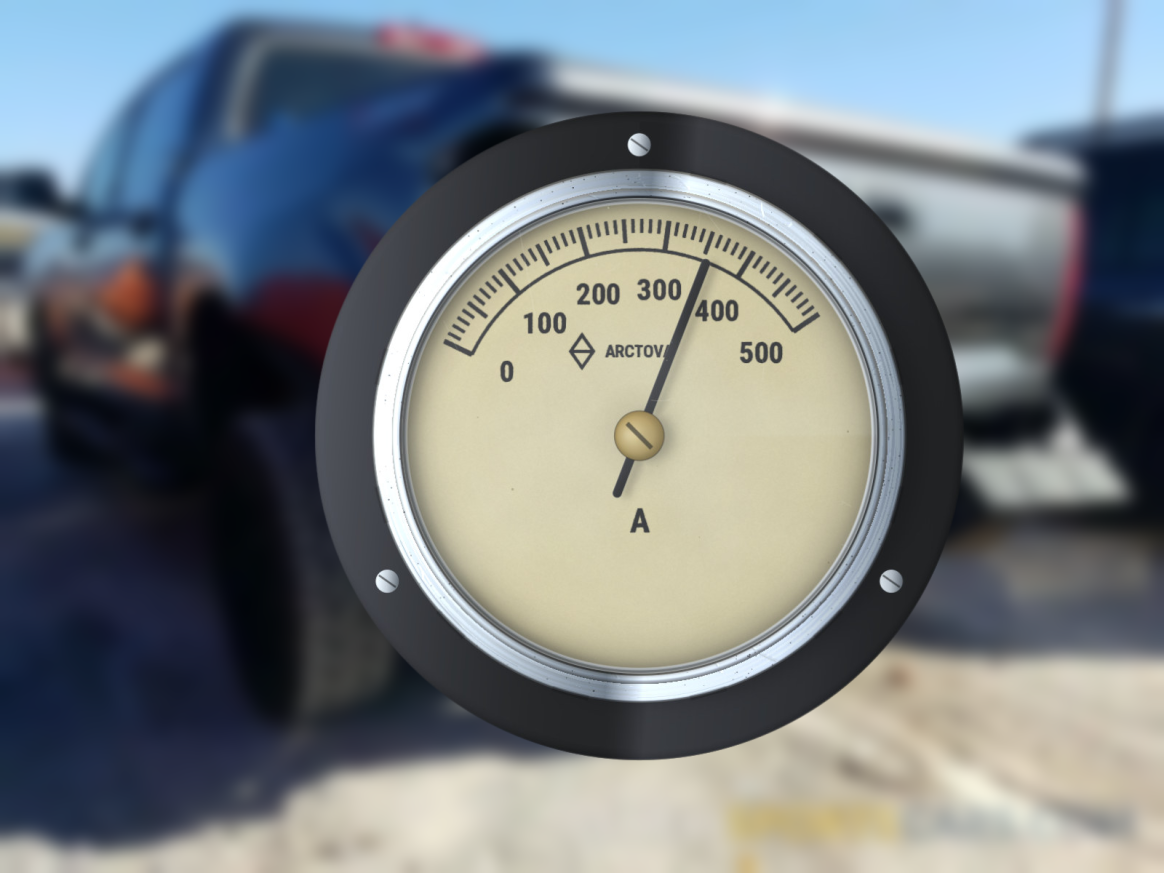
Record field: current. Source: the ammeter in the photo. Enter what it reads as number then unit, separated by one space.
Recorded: 355 A
